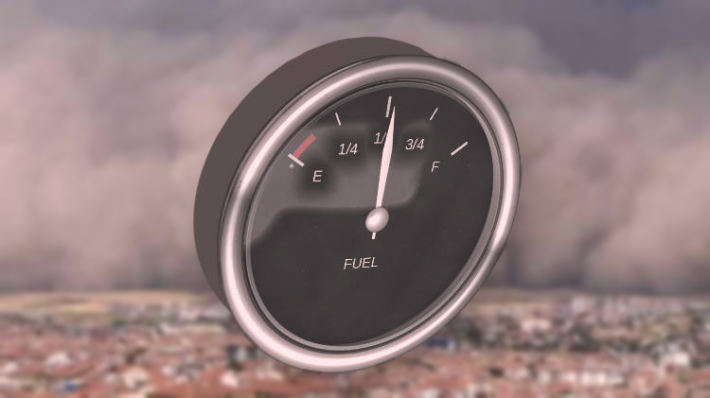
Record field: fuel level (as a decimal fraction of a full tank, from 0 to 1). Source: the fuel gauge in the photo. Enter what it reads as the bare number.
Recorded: 0.5
